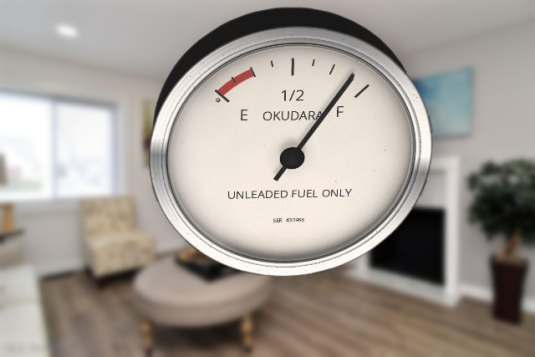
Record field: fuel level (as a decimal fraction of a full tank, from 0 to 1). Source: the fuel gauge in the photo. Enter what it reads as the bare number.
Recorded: 0.875
